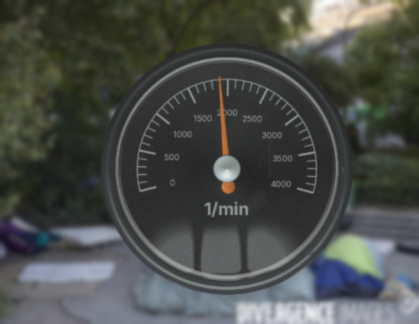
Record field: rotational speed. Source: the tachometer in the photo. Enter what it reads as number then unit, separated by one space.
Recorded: 1900 rpm
